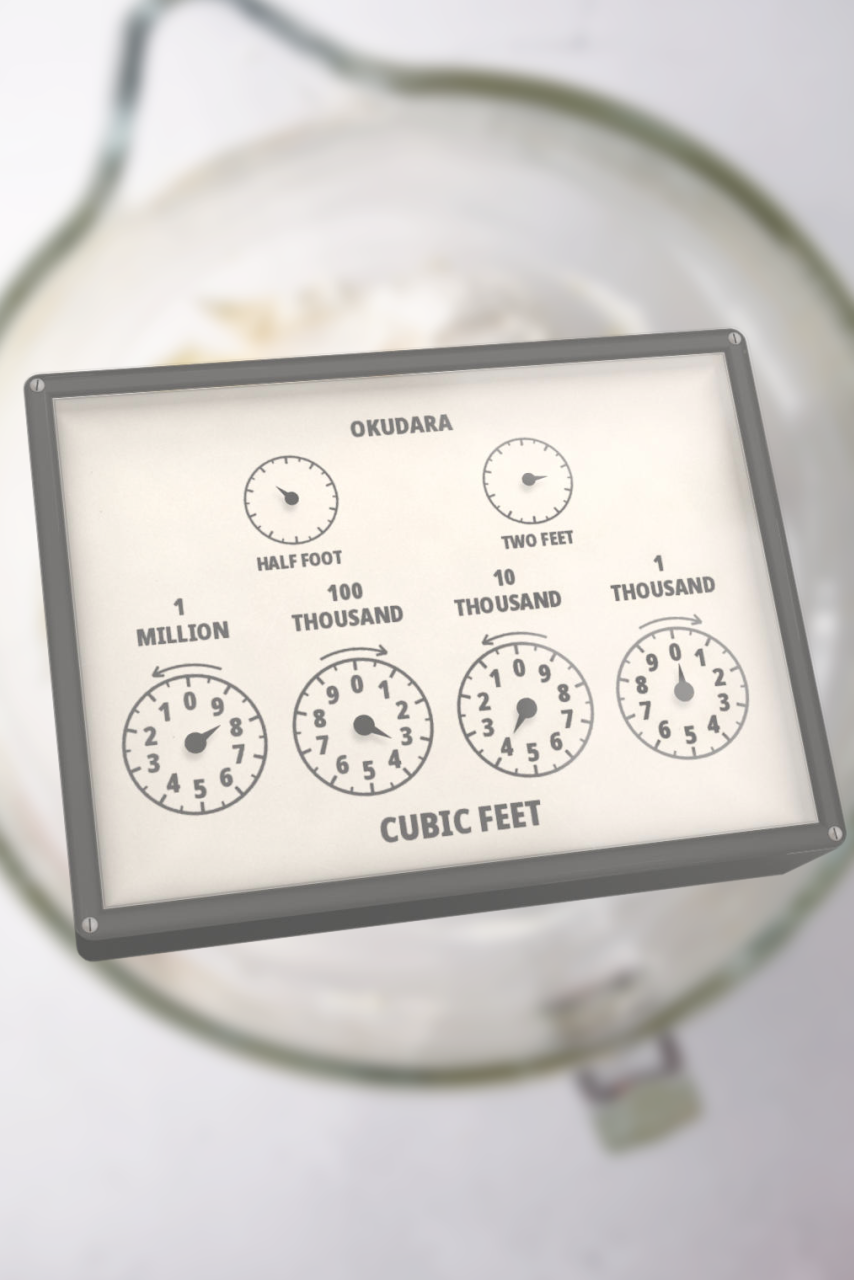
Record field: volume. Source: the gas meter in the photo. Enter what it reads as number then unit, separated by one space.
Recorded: 834000 ft³
